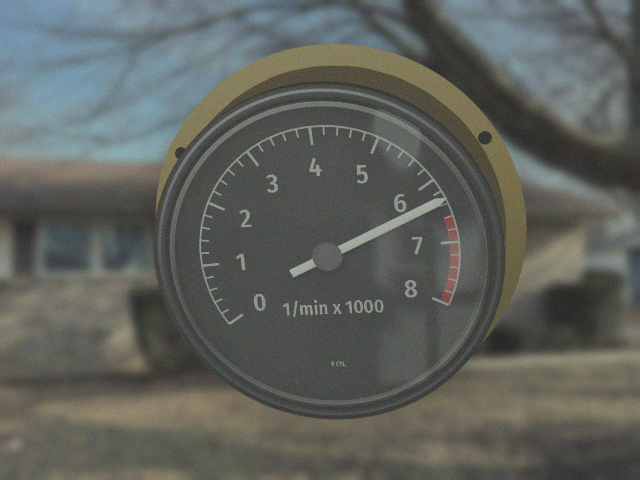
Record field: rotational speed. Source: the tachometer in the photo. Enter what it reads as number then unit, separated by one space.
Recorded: 6300 rpm
